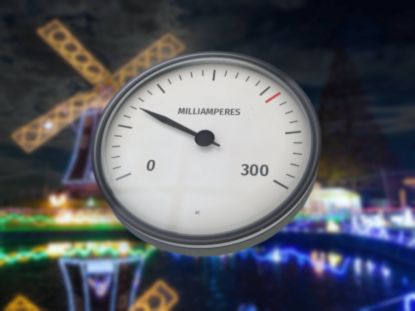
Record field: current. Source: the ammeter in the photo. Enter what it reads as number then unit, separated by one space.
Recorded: 70 mA
